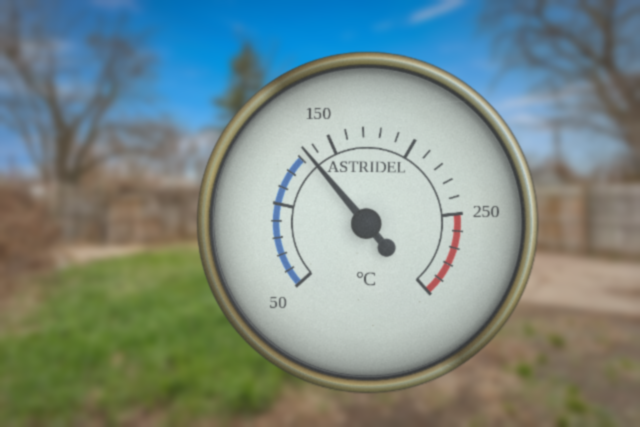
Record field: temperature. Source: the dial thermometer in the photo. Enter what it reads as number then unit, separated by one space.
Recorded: 135 °C
